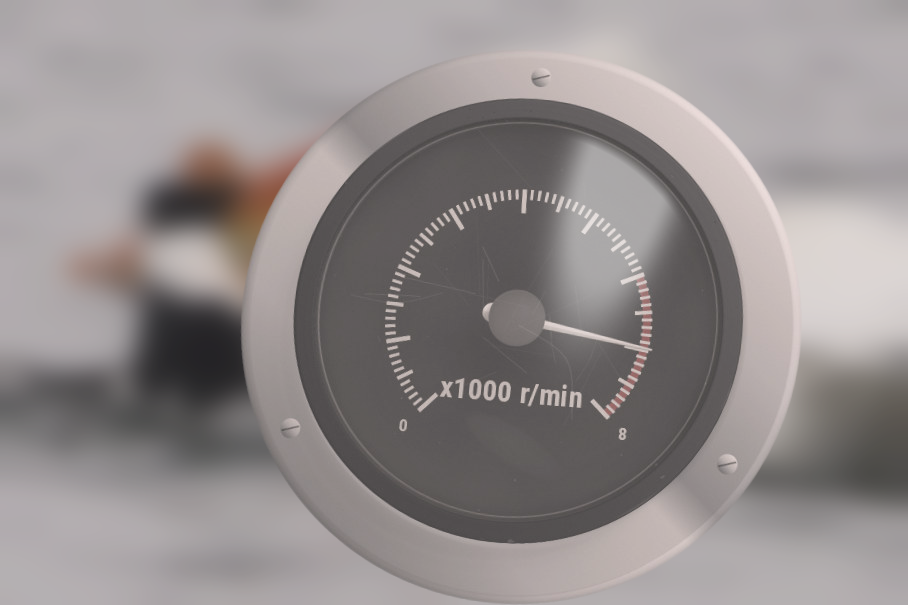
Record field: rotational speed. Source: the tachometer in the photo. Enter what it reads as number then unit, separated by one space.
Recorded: 7000 rpm
